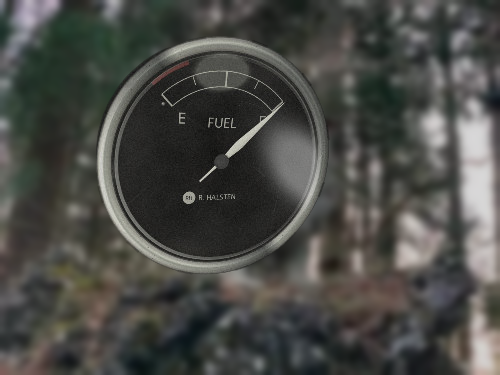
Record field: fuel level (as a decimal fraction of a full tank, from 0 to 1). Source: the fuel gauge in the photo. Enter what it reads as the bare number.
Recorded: 1
